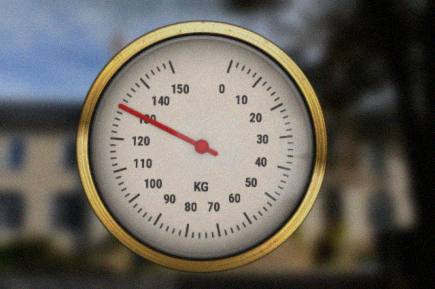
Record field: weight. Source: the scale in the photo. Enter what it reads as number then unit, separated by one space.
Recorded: 130 kg
